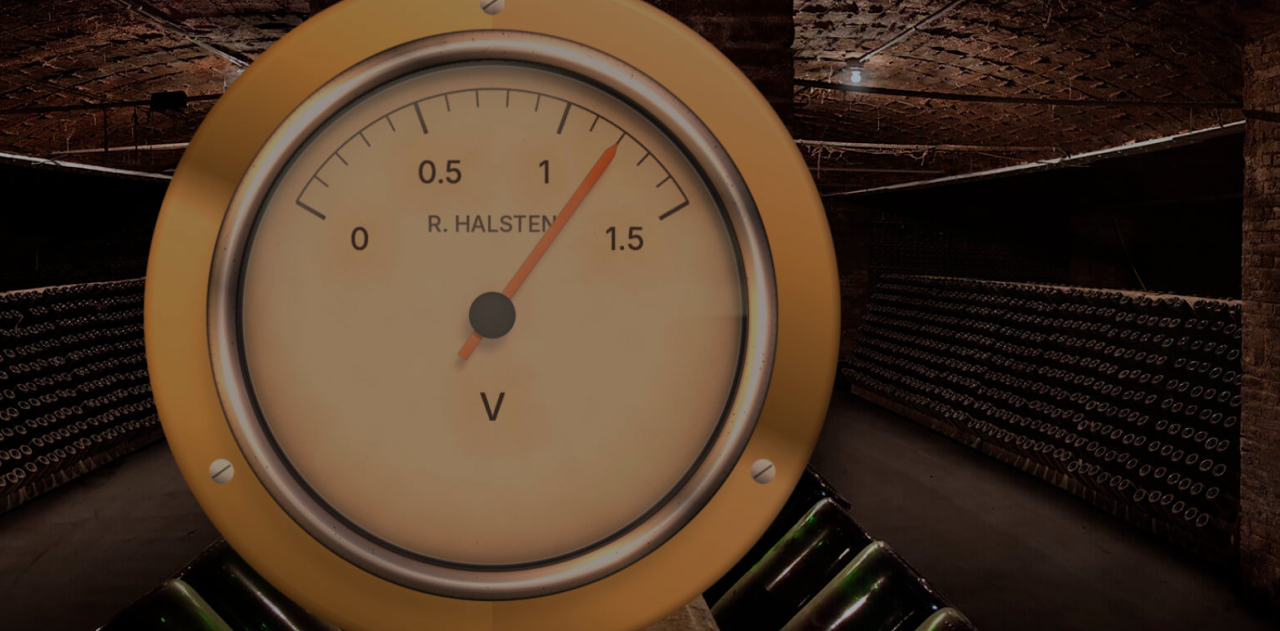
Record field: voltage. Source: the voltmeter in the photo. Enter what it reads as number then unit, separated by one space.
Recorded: 1.2 V
